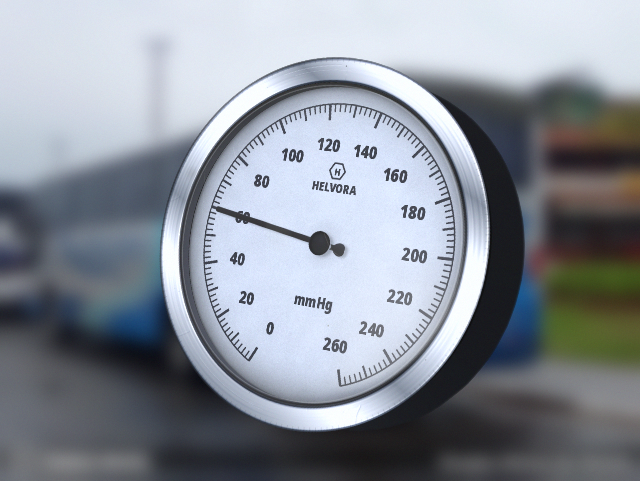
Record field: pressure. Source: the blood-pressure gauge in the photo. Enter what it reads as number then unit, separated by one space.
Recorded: 60 mmHg
